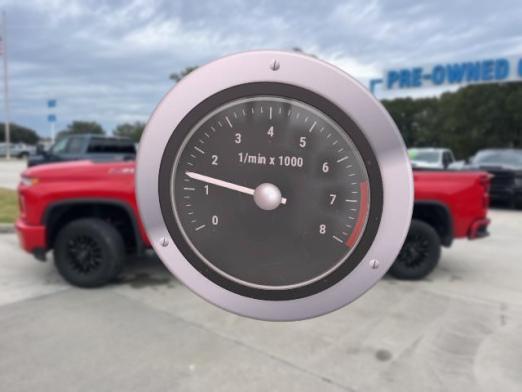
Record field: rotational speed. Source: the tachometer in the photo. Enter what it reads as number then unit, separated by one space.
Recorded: 1400 rpm
